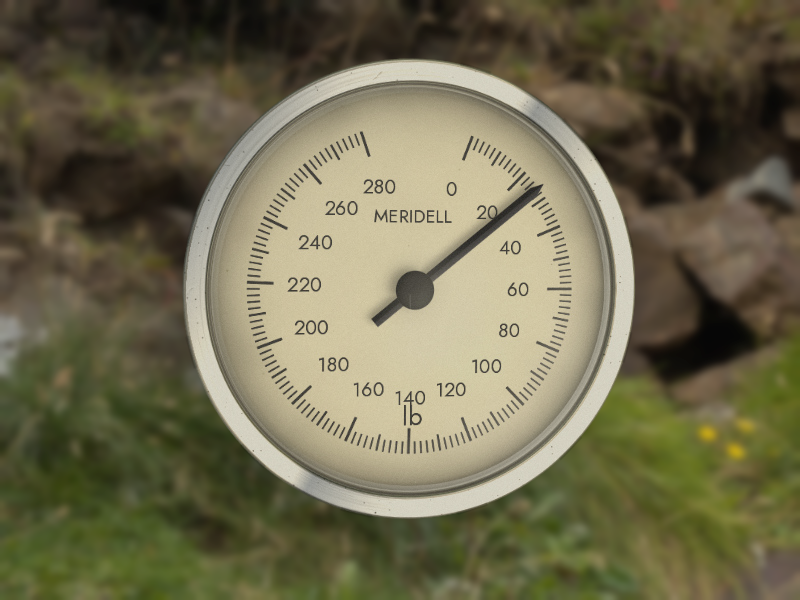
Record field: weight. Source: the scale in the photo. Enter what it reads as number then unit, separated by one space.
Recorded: 26 lb
